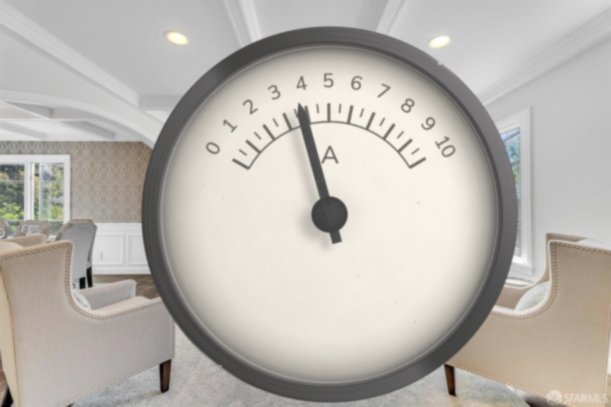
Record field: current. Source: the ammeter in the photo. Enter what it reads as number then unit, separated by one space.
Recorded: 3.75 A
